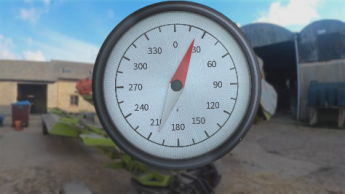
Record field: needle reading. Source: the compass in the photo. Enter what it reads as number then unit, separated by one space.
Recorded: 22.5 °
